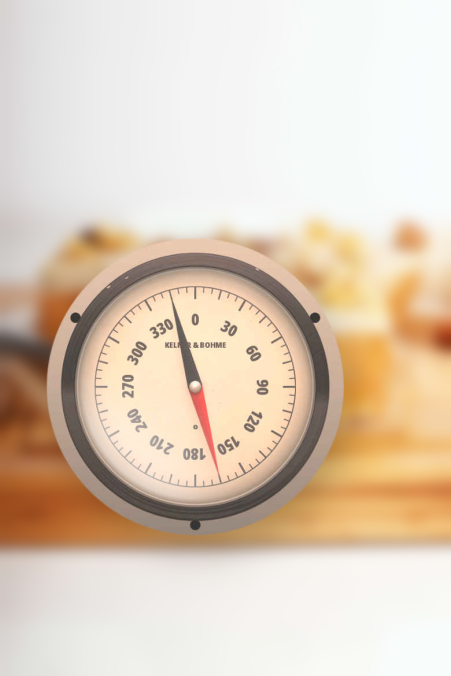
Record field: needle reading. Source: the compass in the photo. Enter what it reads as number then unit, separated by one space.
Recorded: 165 °
